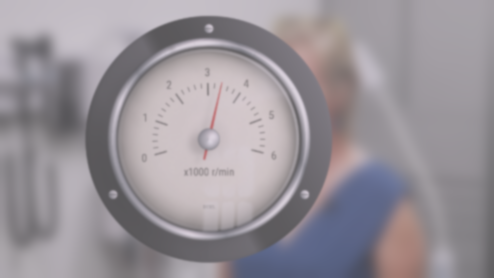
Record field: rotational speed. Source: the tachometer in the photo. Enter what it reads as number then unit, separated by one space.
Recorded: 3400 rpm
